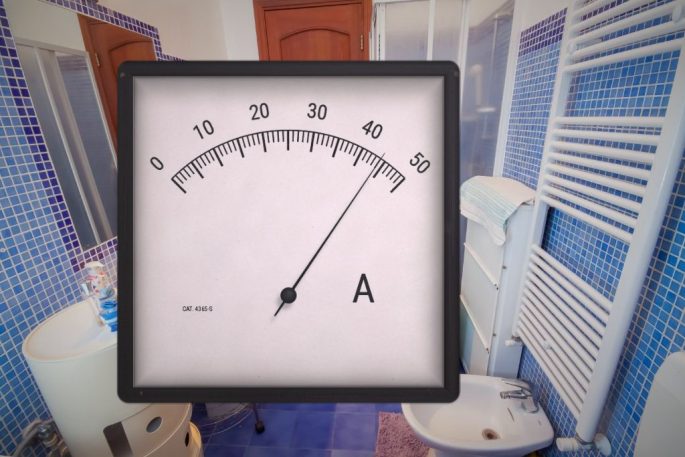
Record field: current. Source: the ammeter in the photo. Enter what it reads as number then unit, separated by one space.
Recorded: 44 A
